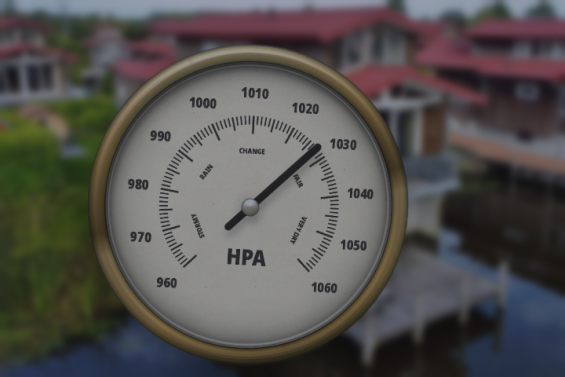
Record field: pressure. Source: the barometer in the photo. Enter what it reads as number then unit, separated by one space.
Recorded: 1027 hPa
